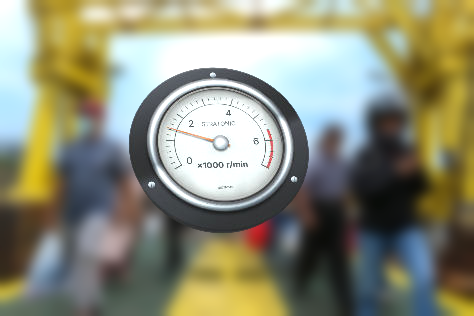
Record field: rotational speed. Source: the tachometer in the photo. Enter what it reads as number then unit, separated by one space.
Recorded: 1400 rpm
